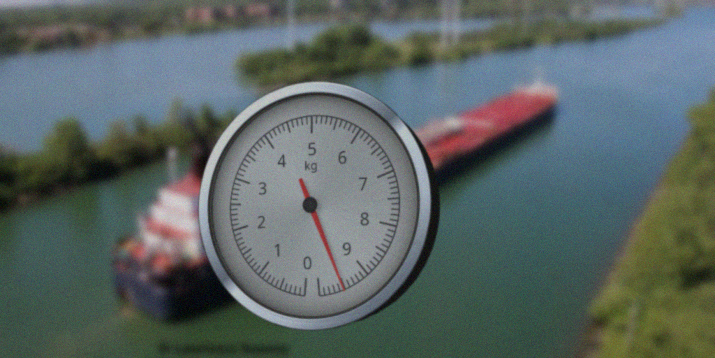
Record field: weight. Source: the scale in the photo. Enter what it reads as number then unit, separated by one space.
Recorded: 9.5 kg
